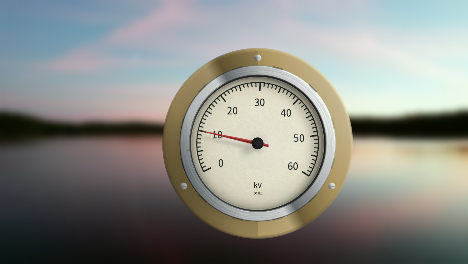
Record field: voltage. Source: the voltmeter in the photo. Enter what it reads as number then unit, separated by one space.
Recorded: 10 kV
